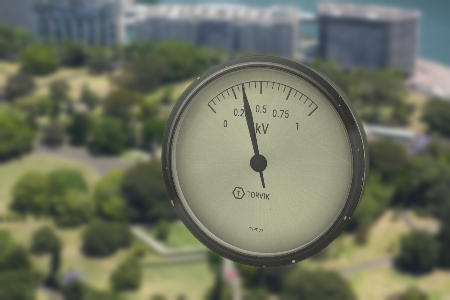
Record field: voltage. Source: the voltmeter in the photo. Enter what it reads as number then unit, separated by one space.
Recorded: 0.35 kV
